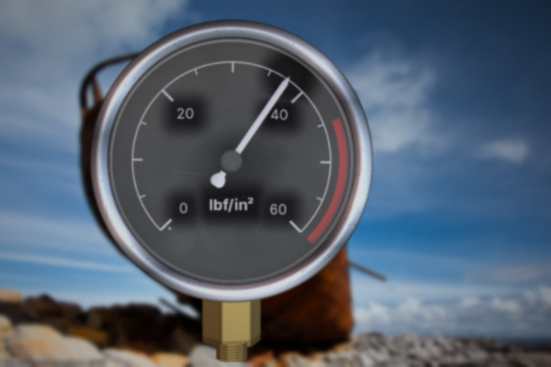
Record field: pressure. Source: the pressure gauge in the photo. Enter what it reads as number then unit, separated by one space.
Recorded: 37.5 psi
